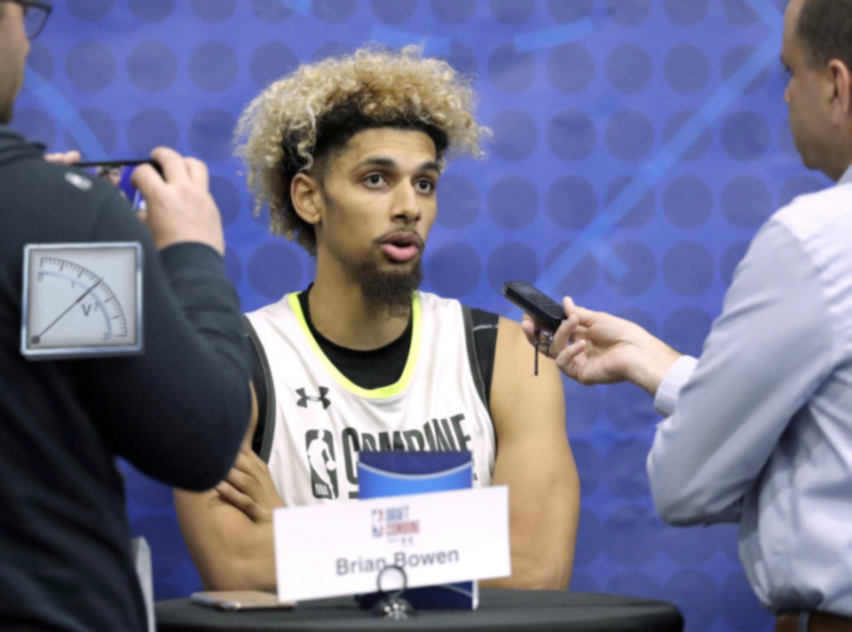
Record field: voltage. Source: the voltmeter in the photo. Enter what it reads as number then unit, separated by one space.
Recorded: 1.5 V
